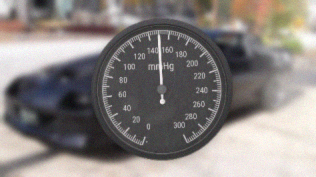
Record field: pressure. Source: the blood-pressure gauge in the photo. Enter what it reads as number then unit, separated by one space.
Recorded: 150 mmHg
